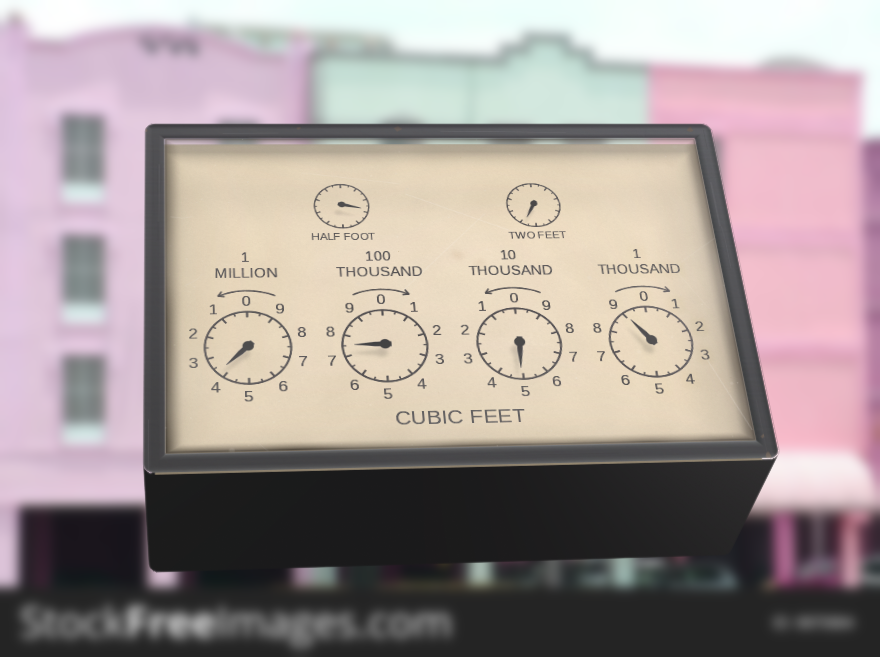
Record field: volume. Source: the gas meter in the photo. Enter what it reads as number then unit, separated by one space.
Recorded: 374900 ft³
